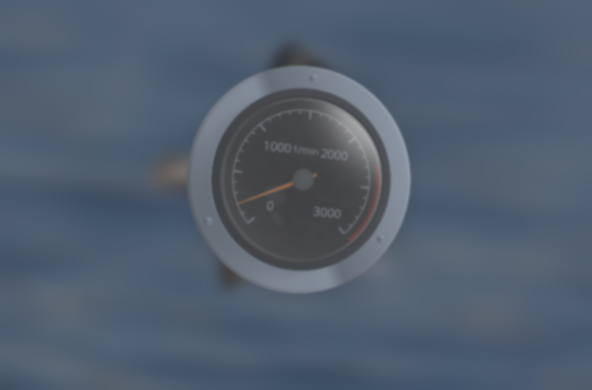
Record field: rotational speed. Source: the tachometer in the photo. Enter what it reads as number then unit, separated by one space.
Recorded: 200 rpm
